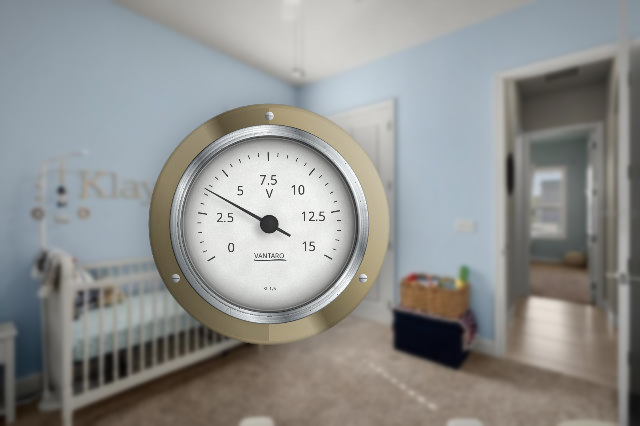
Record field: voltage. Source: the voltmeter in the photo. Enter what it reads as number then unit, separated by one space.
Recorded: 3.75 V
